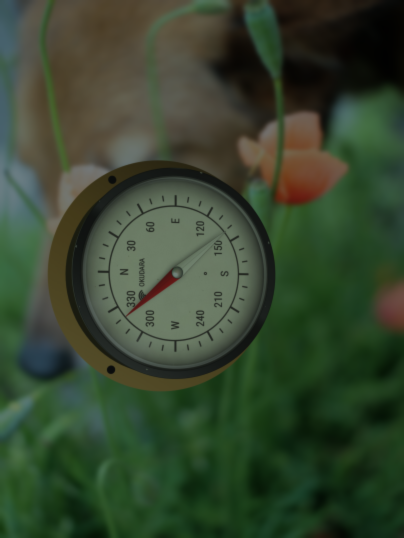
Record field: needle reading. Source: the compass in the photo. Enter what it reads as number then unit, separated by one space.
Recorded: 320 °
